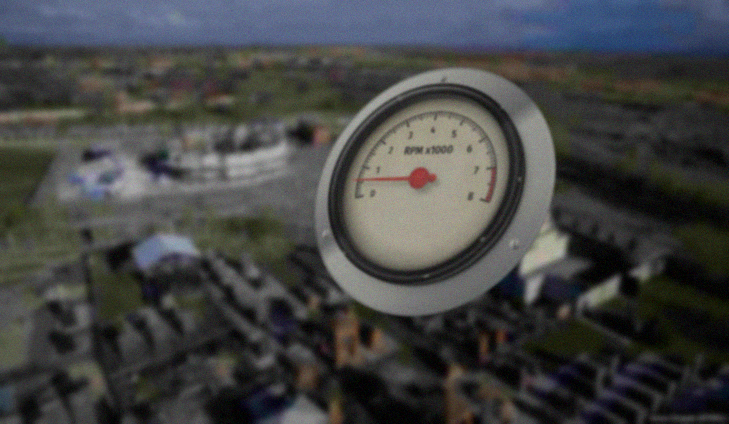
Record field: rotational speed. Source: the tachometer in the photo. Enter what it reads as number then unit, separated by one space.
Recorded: 500 rpm
